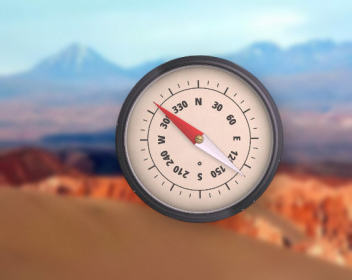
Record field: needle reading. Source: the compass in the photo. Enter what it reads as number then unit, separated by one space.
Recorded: 310 °
